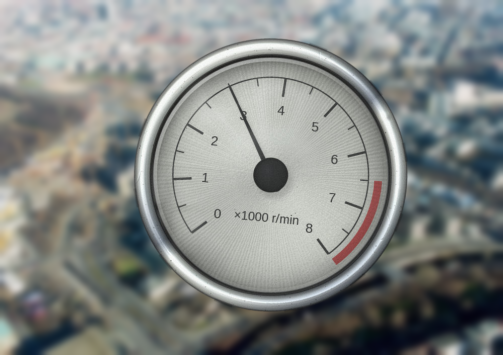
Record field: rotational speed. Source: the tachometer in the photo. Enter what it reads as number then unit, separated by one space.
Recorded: 3000 rpm
